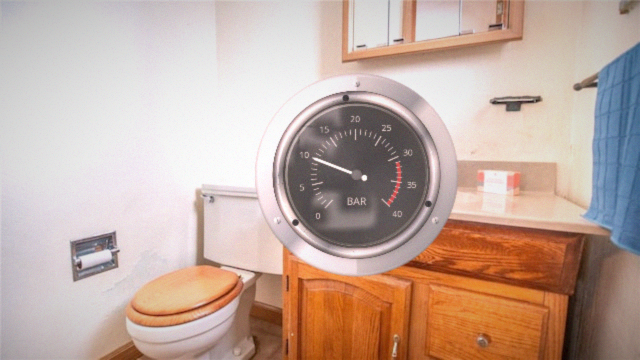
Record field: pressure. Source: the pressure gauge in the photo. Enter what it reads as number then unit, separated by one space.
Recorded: 10 bar
